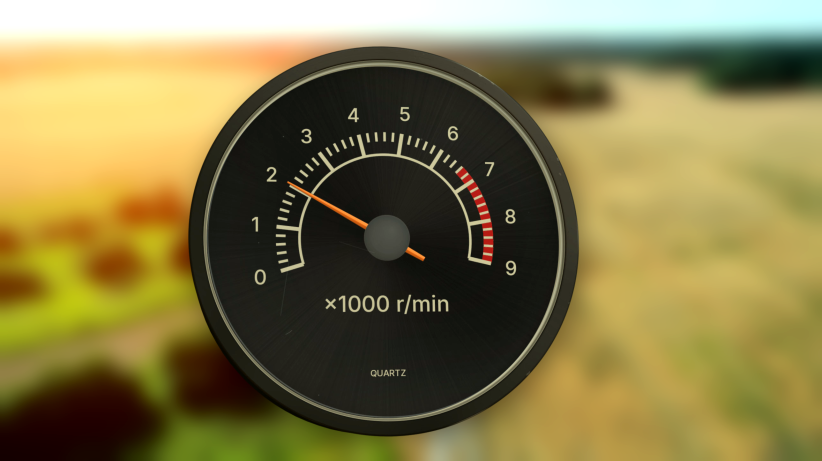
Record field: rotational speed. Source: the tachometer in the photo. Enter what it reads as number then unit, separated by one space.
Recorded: 2000 rpm
